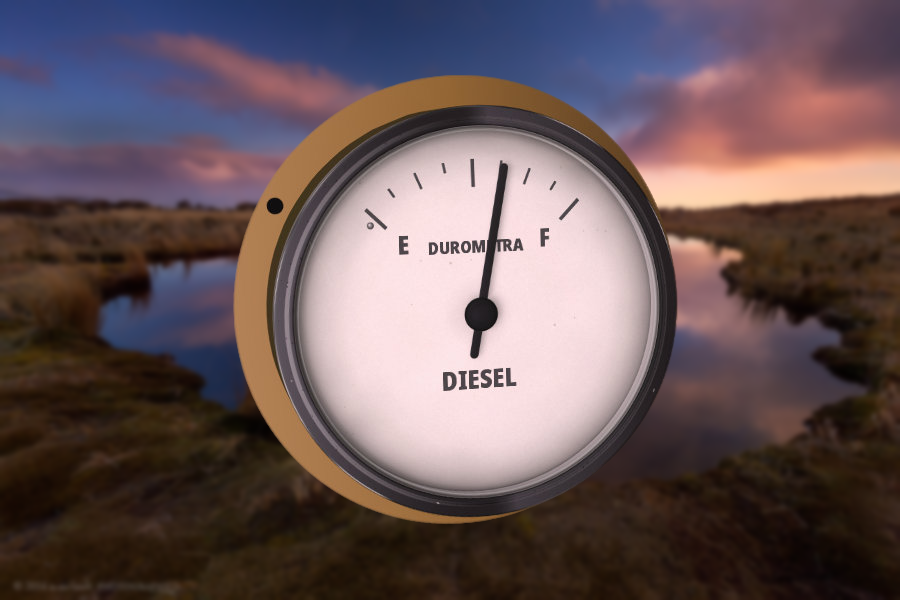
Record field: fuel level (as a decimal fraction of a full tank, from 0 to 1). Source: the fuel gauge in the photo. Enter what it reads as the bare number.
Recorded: 0.625
